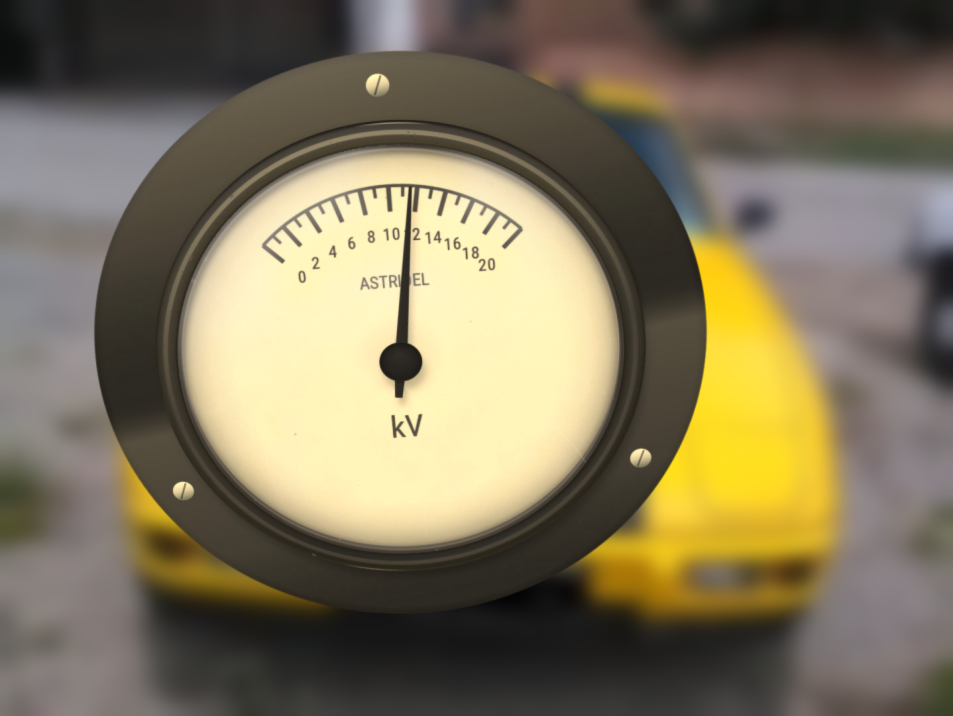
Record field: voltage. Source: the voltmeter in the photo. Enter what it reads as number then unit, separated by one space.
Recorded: 11.5 kV
